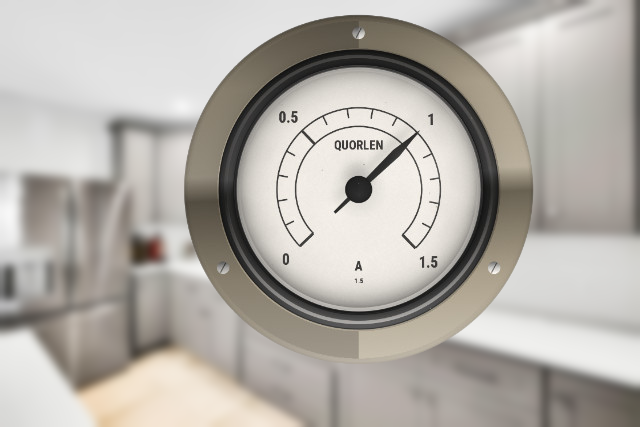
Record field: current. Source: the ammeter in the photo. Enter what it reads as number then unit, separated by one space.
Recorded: 1 A
